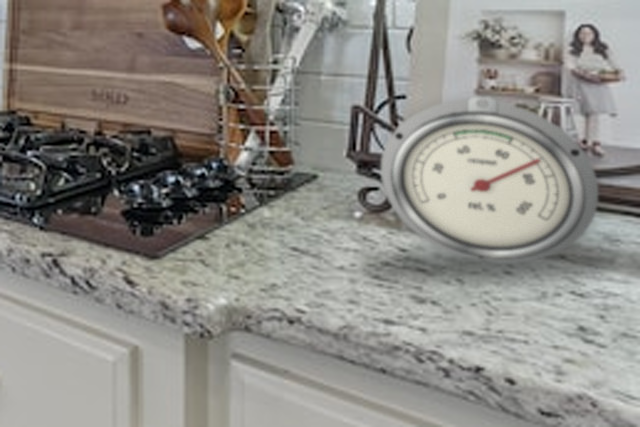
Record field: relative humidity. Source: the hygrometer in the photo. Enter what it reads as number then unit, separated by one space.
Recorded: 72 %
